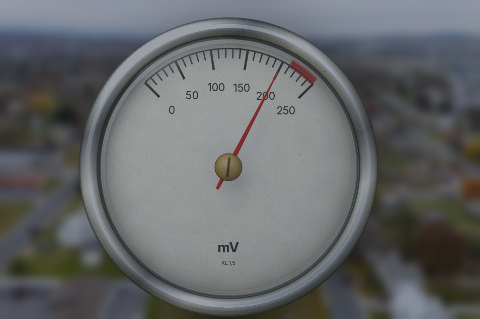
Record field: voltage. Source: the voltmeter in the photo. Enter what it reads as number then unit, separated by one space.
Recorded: 200 mV
